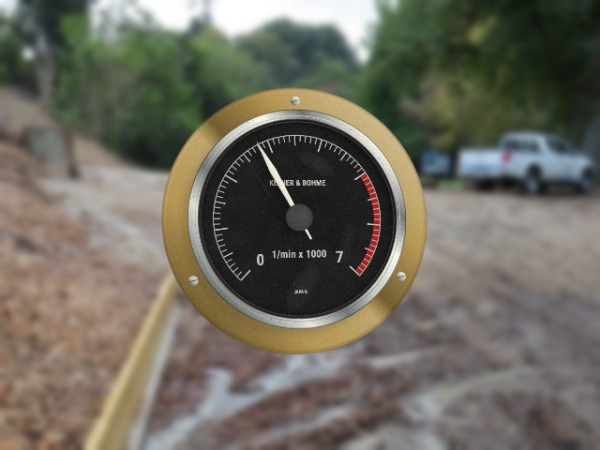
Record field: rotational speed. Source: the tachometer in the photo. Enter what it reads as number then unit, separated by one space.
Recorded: 2800 rpm
